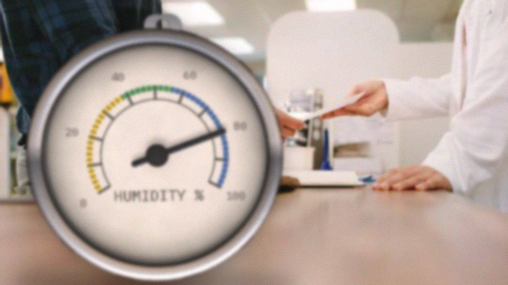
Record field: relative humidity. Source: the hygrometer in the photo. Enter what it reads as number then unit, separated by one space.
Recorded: 80 %
